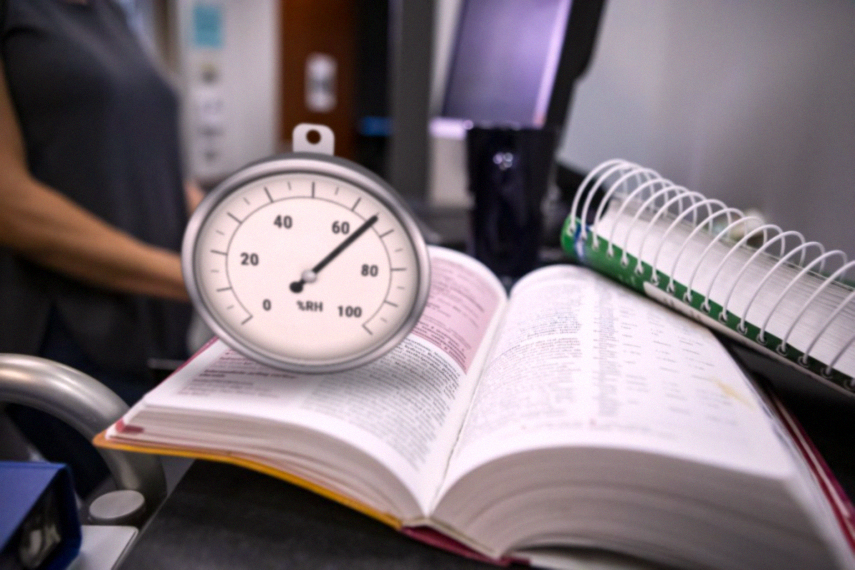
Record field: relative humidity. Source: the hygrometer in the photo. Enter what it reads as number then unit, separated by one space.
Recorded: 65 %
